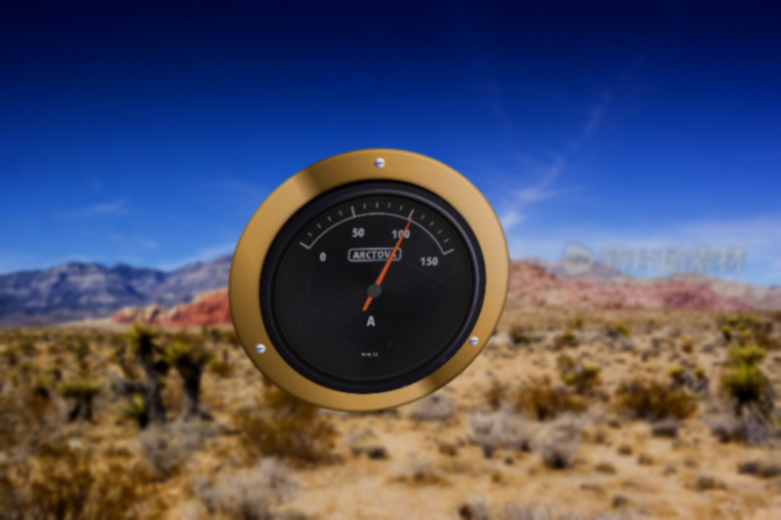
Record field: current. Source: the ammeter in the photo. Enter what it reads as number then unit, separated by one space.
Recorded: 100 A
